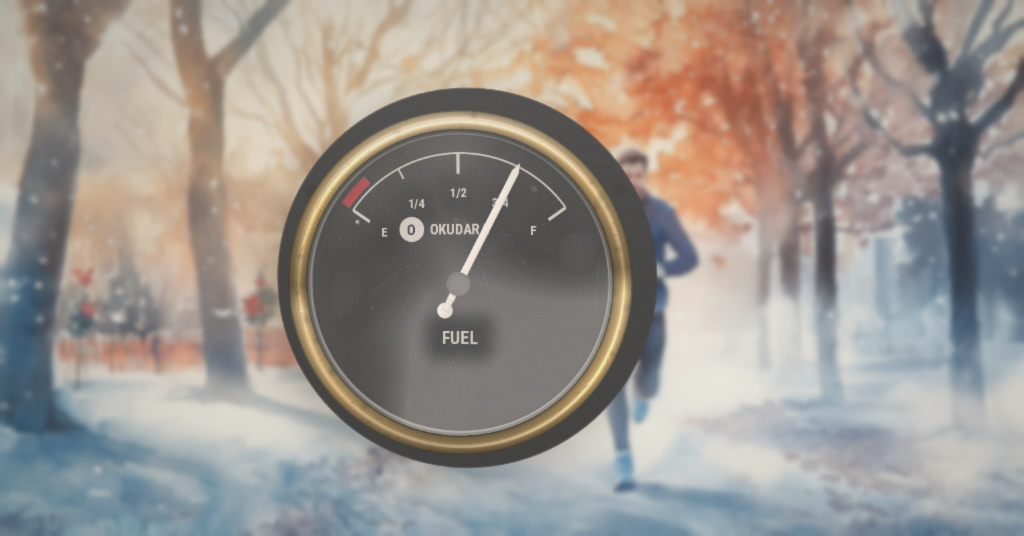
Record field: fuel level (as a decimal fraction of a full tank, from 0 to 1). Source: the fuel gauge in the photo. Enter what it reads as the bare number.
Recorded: 0.75
